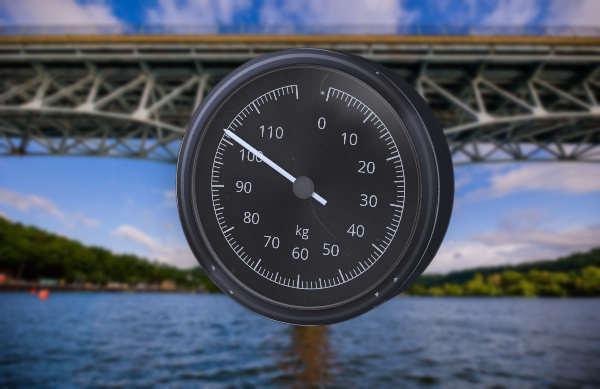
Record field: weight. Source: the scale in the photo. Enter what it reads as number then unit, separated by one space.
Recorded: 102 kg
